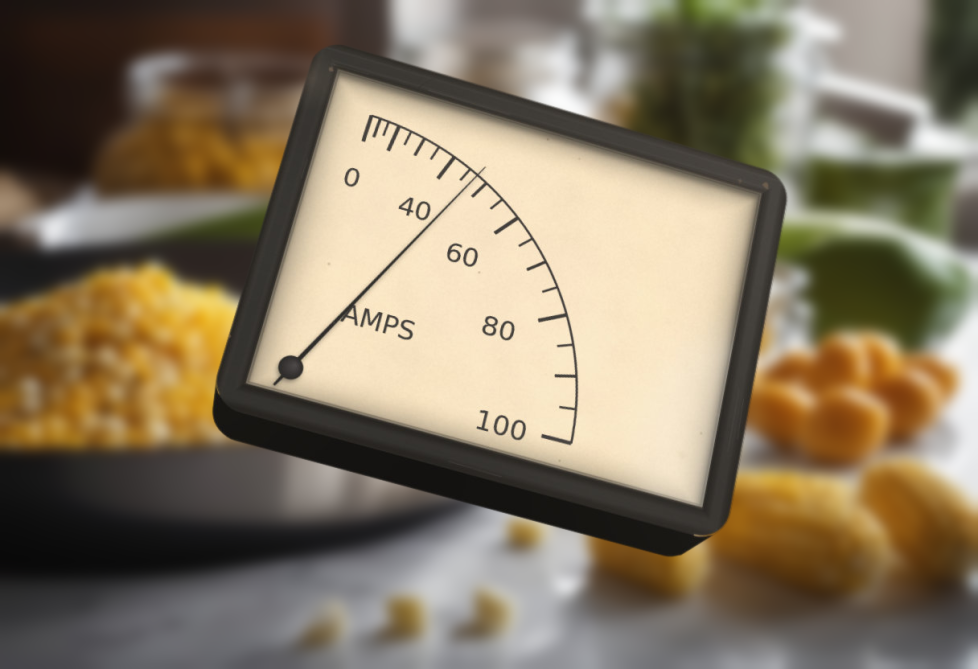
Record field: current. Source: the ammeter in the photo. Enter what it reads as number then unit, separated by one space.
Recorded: 47.5 A
